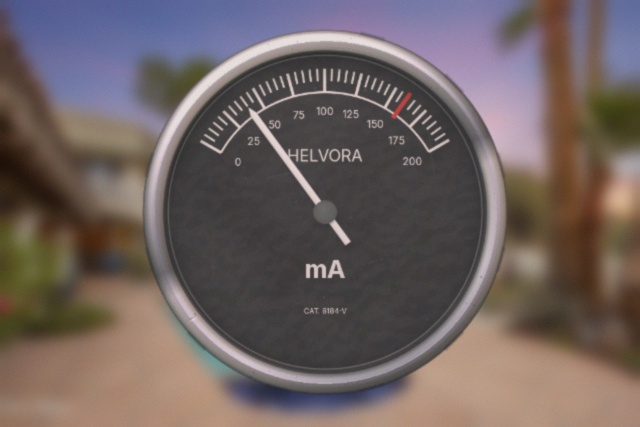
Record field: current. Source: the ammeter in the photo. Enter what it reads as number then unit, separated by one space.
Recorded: 40 mA
